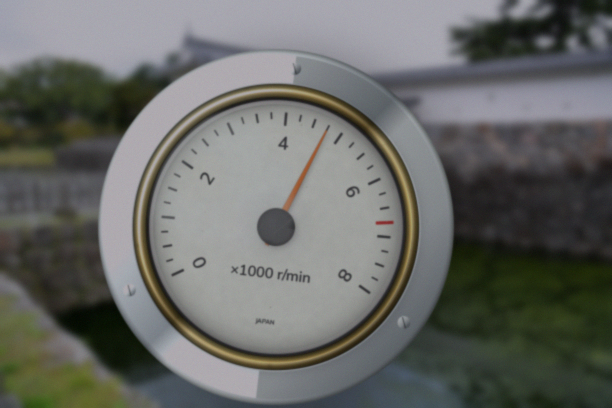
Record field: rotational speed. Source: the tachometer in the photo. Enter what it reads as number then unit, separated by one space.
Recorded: 4750 rpm
